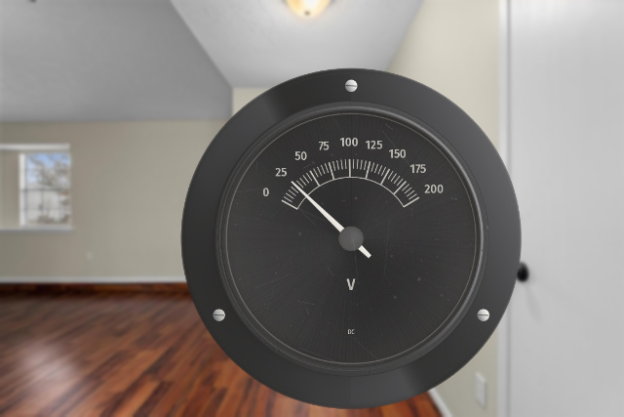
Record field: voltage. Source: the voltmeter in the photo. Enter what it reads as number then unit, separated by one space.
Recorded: 25 V
